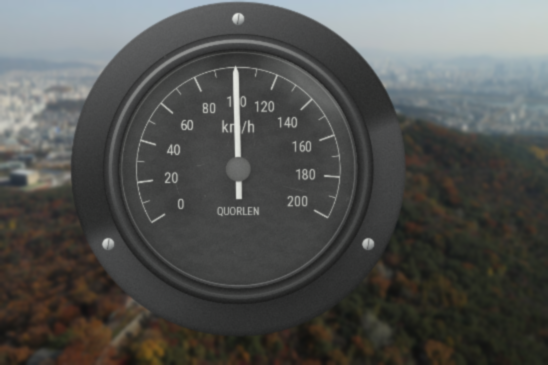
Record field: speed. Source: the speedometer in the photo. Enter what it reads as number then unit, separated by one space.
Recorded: 100 km/h
